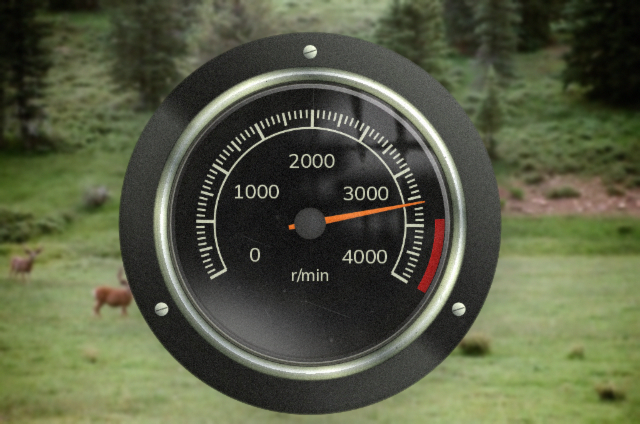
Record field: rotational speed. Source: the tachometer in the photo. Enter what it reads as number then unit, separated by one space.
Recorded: 3300 rpm
